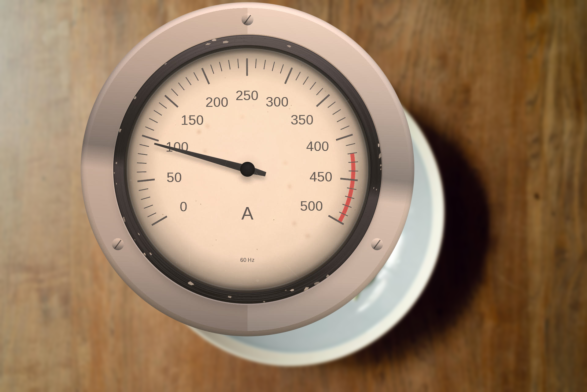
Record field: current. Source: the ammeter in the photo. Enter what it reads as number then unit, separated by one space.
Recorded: 95 A
